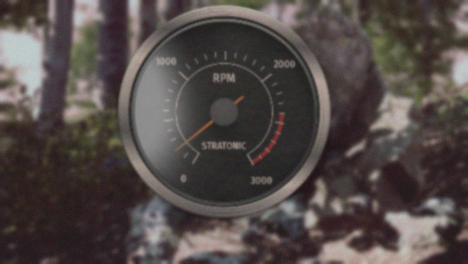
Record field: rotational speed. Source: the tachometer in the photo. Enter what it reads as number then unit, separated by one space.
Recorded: 200 rpm
